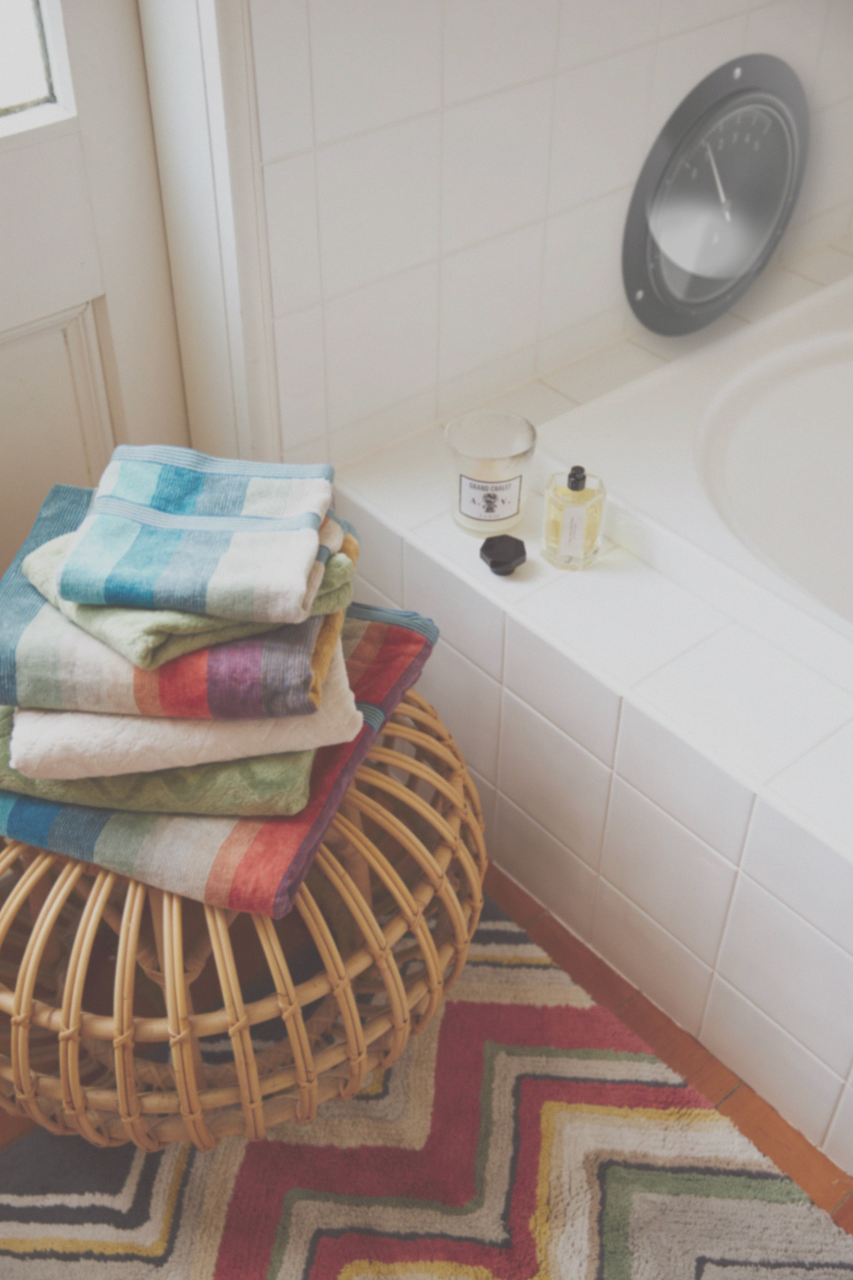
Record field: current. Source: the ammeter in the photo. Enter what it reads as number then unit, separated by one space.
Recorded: 1 A
